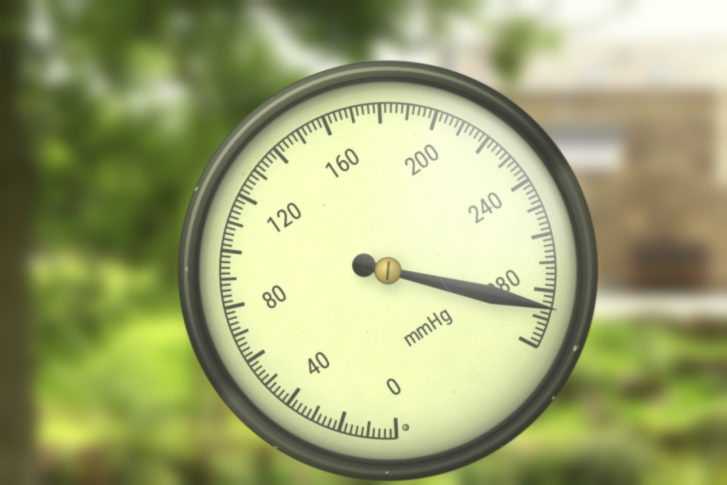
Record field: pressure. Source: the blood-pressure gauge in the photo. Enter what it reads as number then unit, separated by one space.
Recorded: 286 mmHg
